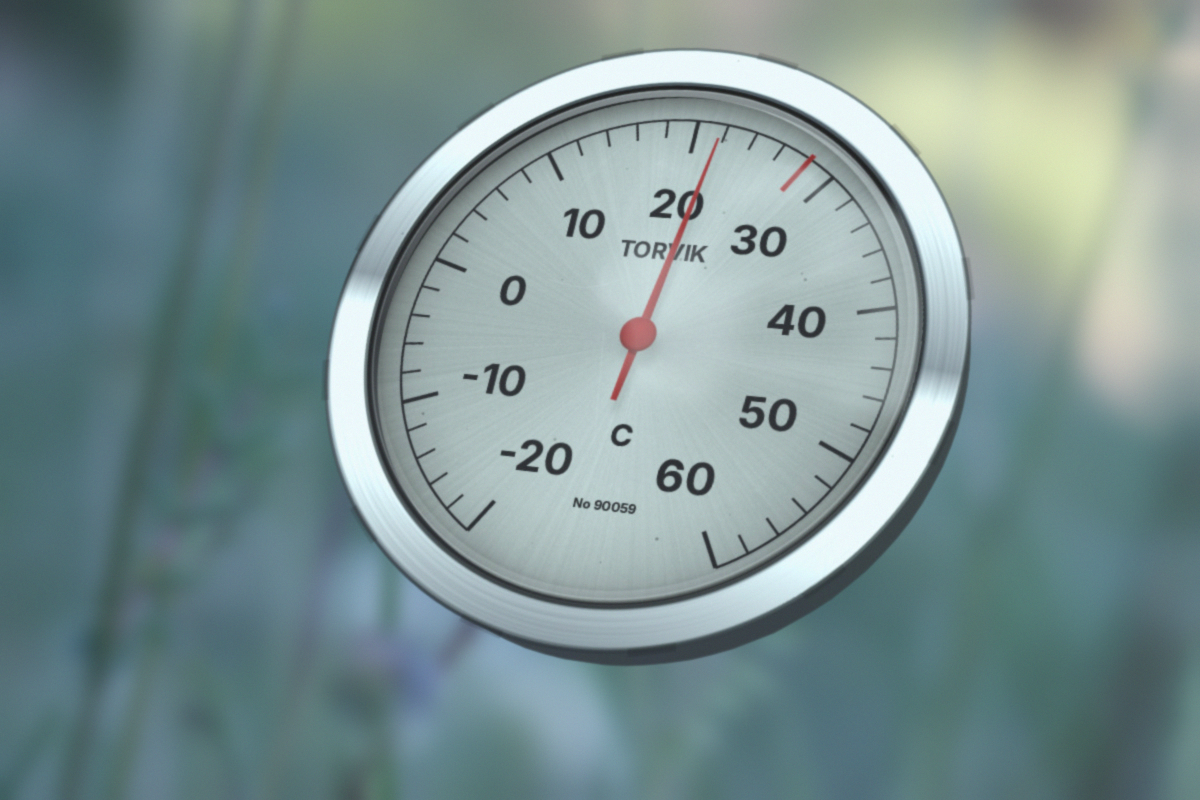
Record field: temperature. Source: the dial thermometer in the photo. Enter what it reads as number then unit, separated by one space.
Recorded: 22 °C
